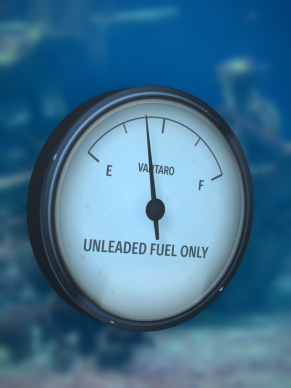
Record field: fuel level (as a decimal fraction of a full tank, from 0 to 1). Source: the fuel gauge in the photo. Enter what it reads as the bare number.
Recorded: 0.375
